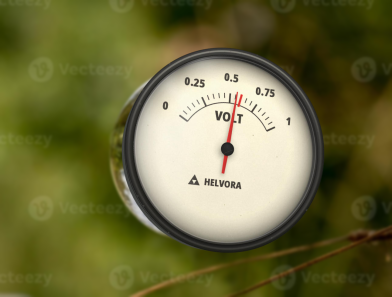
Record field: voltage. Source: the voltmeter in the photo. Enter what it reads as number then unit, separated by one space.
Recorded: 0.55 V
